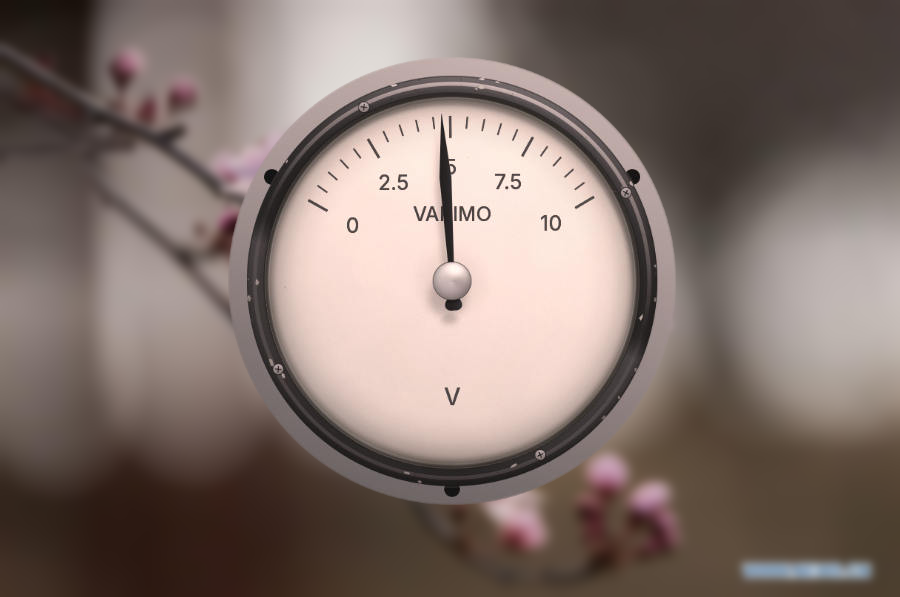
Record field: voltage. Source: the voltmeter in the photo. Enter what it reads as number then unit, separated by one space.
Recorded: 4.75 V
